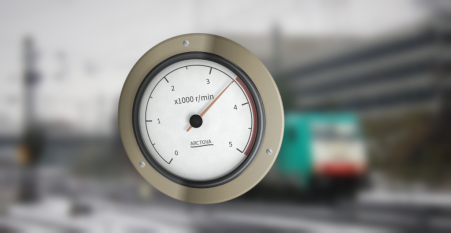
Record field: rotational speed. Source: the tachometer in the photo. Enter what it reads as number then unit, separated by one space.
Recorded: 3500 rpm
